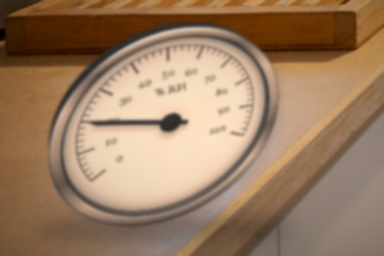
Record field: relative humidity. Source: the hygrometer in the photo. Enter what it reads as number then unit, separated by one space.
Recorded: 20 %
